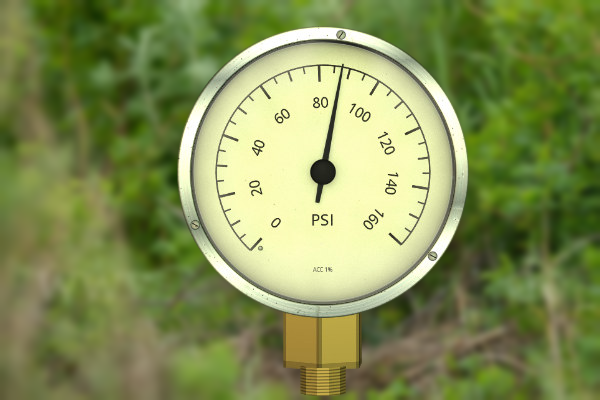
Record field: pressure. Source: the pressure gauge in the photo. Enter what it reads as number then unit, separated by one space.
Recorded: 87.5 psi
